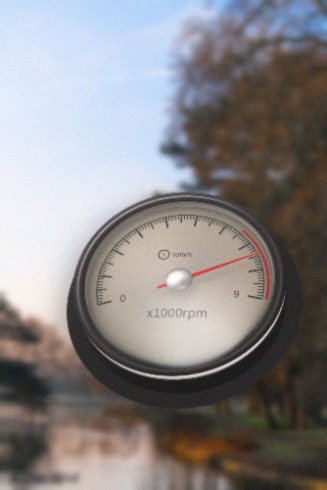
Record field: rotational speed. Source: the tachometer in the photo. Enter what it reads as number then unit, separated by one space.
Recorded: 7500 rpm
